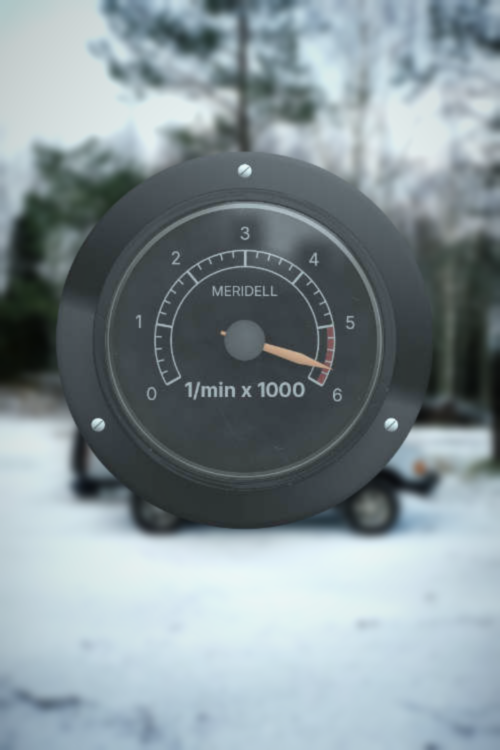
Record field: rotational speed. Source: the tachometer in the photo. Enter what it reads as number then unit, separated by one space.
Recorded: 5700 rpm
